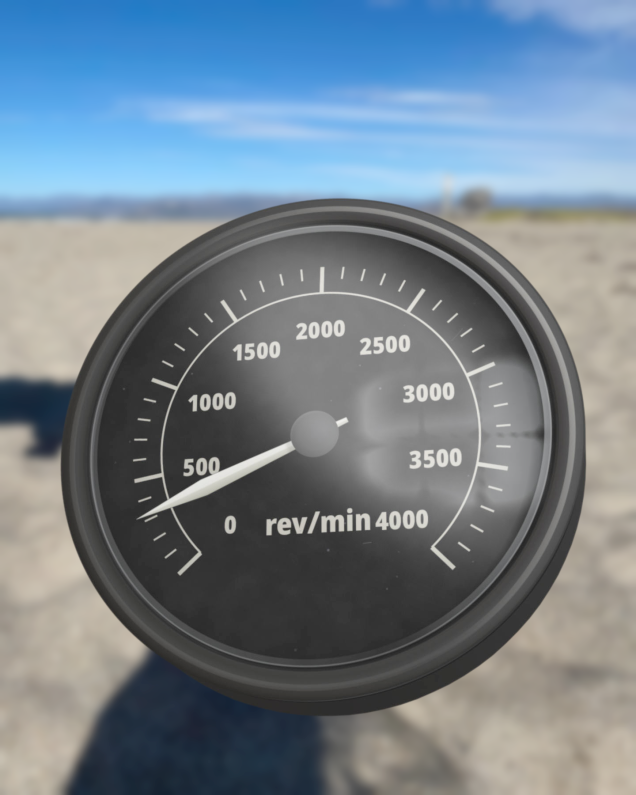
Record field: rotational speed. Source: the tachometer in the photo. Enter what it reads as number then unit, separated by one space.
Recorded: 300 rpm
